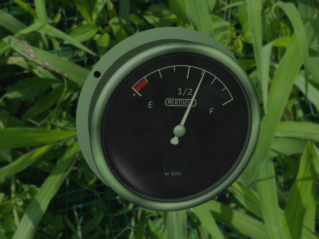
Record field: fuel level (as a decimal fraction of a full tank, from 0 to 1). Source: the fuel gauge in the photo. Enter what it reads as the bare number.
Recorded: 0.625
